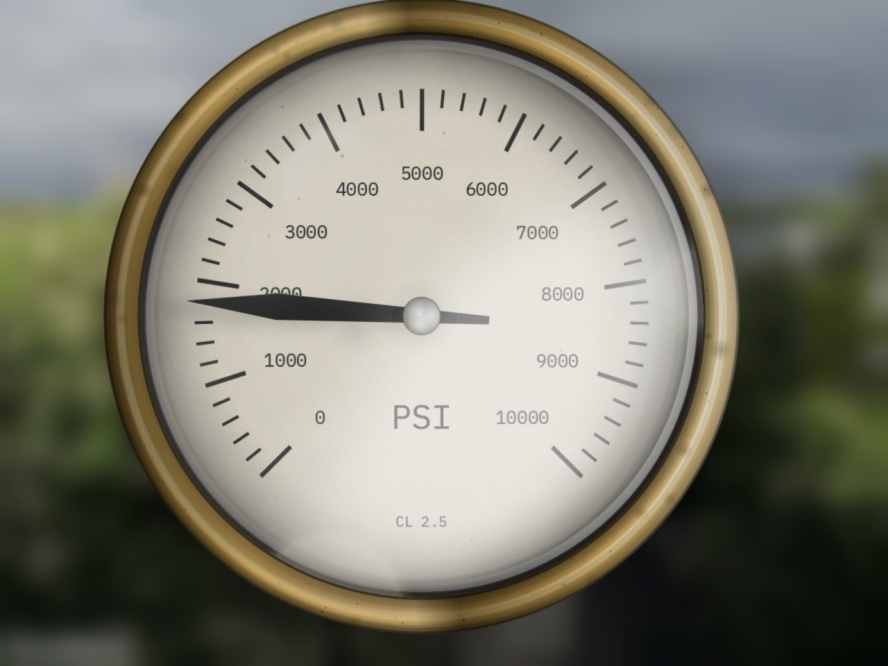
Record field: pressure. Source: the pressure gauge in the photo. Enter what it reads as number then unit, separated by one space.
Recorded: 1800 psi
